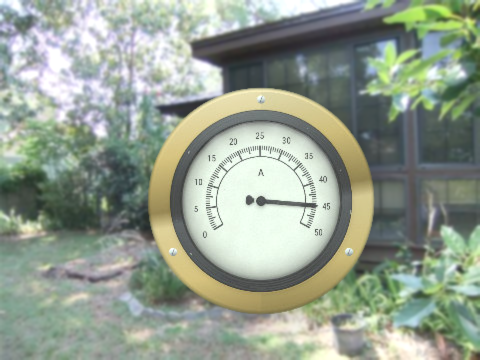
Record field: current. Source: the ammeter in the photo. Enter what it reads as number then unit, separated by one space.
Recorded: 45 A
